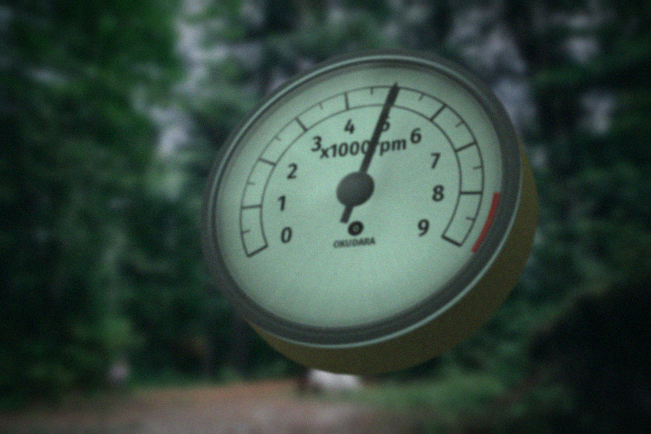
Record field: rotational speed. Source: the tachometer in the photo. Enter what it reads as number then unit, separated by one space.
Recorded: 5000 rpm
